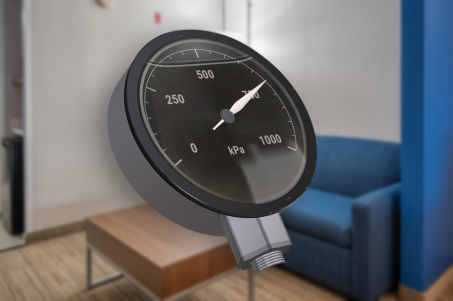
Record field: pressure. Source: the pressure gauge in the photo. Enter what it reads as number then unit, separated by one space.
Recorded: 750 kPa
